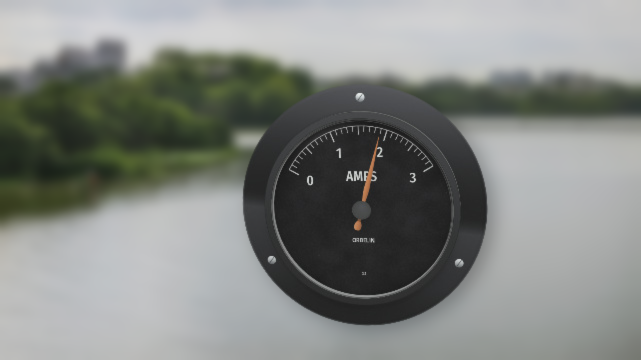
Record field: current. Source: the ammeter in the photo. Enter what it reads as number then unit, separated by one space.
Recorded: 1.9 A
